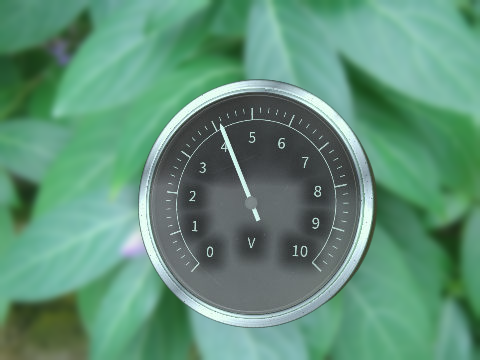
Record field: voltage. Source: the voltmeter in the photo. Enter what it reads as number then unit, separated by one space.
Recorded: 4.2 V
